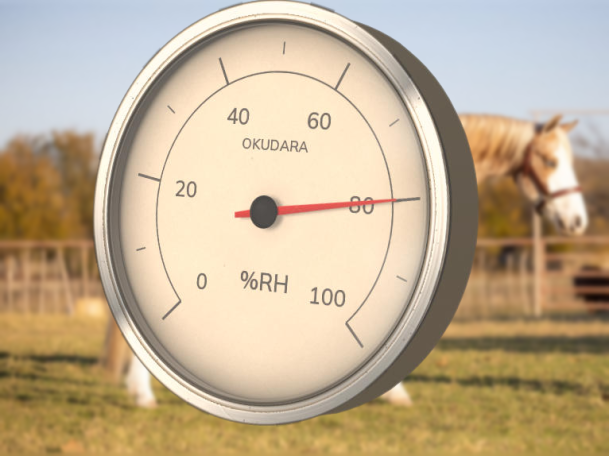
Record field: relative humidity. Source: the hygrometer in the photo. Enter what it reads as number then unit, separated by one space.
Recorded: 80 %
